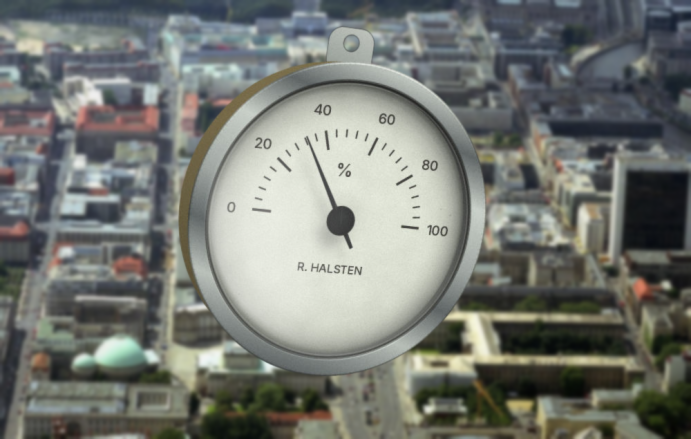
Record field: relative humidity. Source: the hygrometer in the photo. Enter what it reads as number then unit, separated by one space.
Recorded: 32 %
